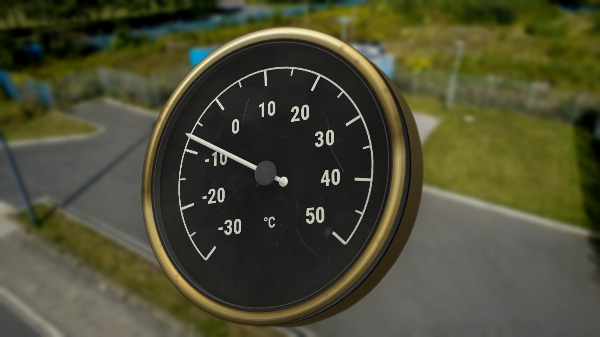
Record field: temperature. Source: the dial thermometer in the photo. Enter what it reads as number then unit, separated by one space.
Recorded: -7.5 °C
